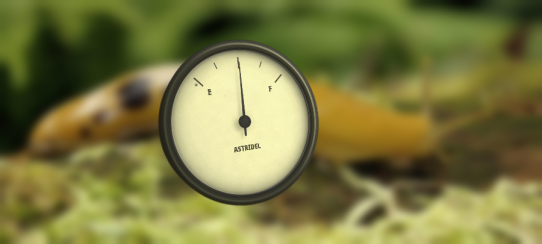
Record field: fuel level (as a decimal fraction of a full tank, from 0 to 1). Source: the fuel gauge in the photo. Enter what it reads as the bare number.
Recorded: 0.5
